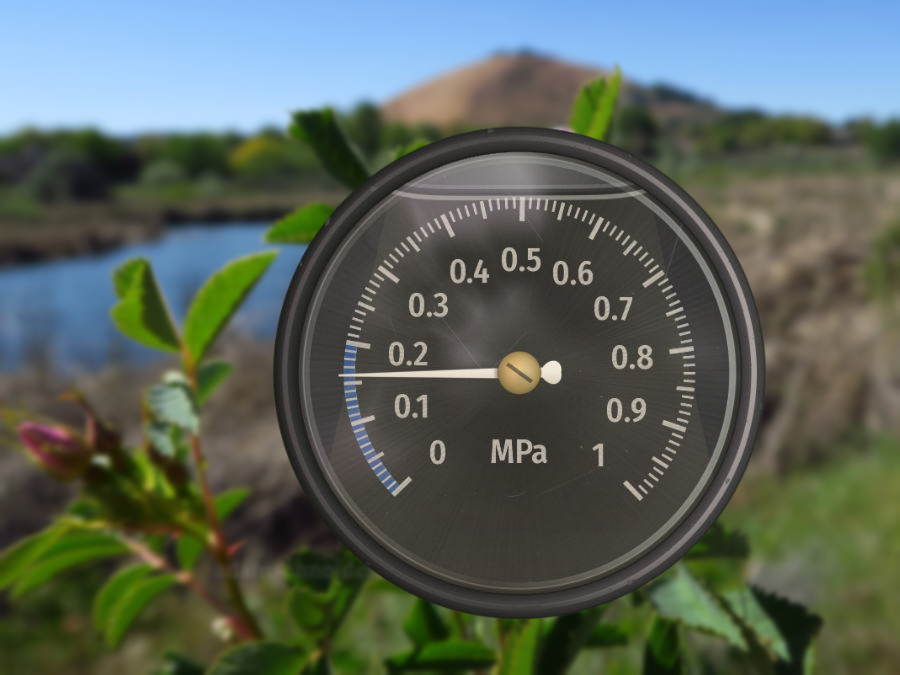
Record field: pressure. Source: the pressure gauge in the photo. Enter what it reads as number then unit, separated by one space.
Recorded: 0.16 MPa
